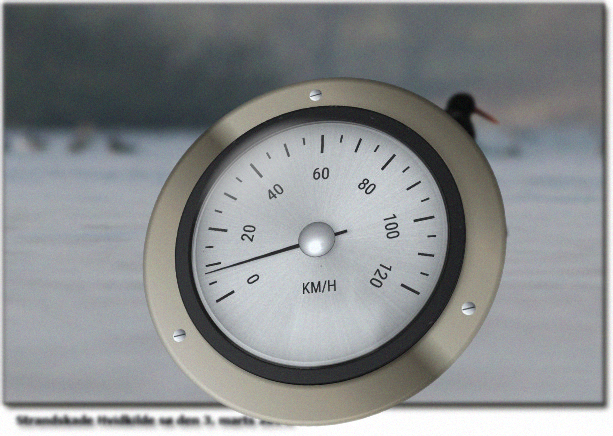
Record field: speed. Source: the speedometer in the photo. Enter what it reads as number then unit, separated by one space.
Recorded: 7.5 km/h
